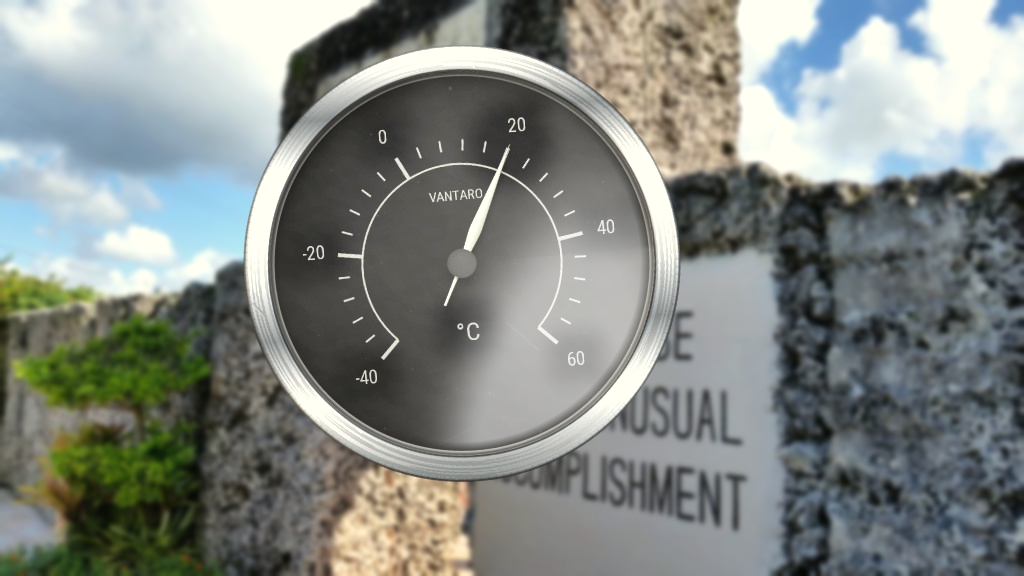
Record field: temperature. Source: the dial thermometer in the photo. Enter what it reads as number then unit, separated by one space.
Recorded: 20 °C
